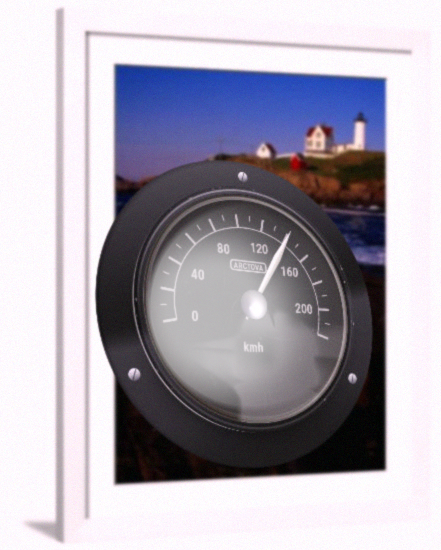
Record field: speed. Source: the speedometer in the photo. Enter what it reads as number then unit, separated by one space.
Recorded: 140 km/h
